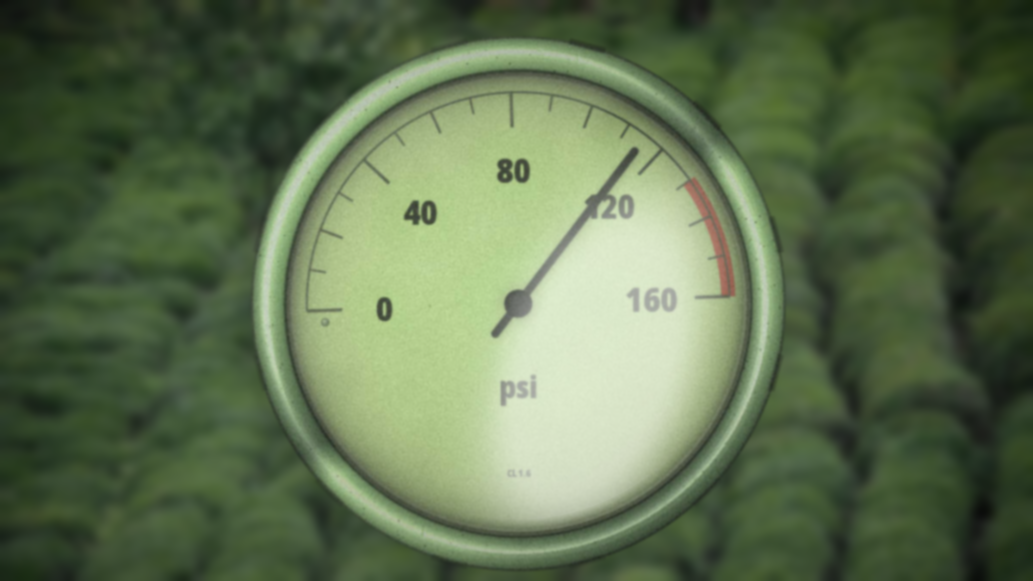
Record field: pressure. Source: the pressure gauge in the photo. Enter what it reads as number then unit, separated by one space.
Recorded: 115 psi
